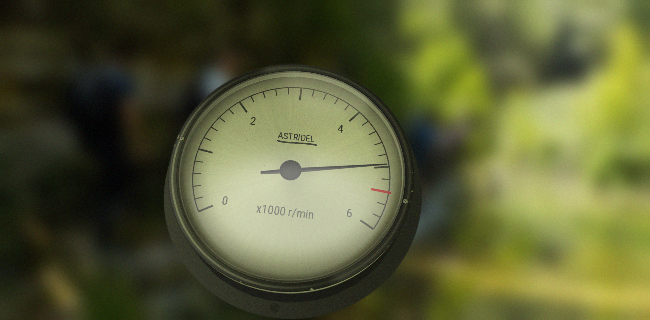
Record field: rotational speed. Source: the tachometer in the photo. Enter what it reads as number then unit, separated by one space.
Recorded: 5000 rpm
